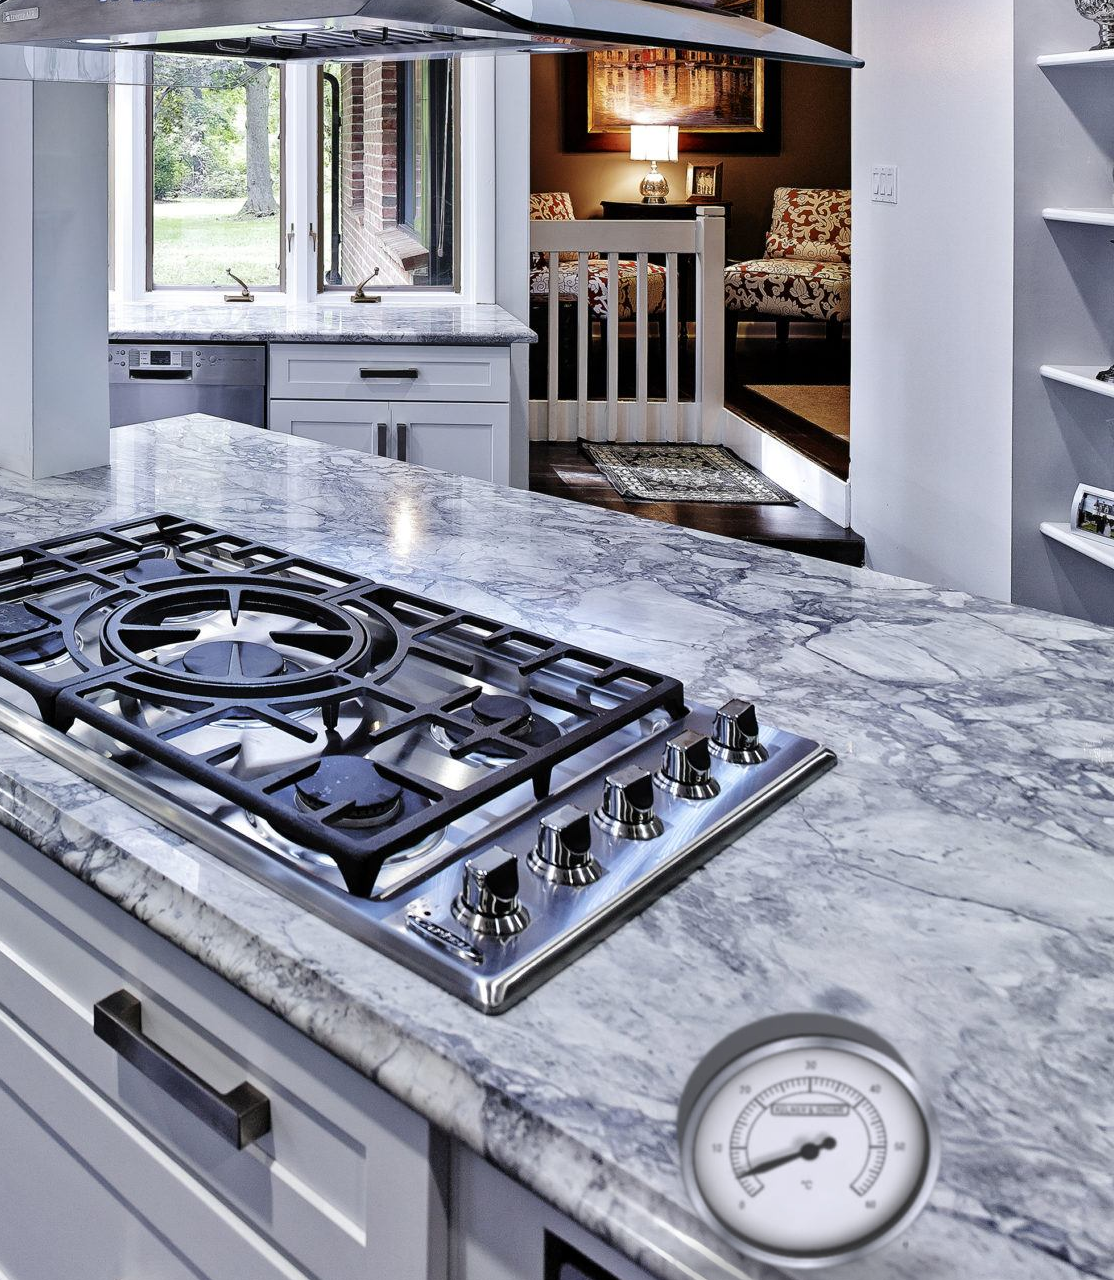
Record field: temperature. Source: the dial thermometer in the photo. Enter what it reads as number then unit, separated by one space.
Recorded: 5 °C
